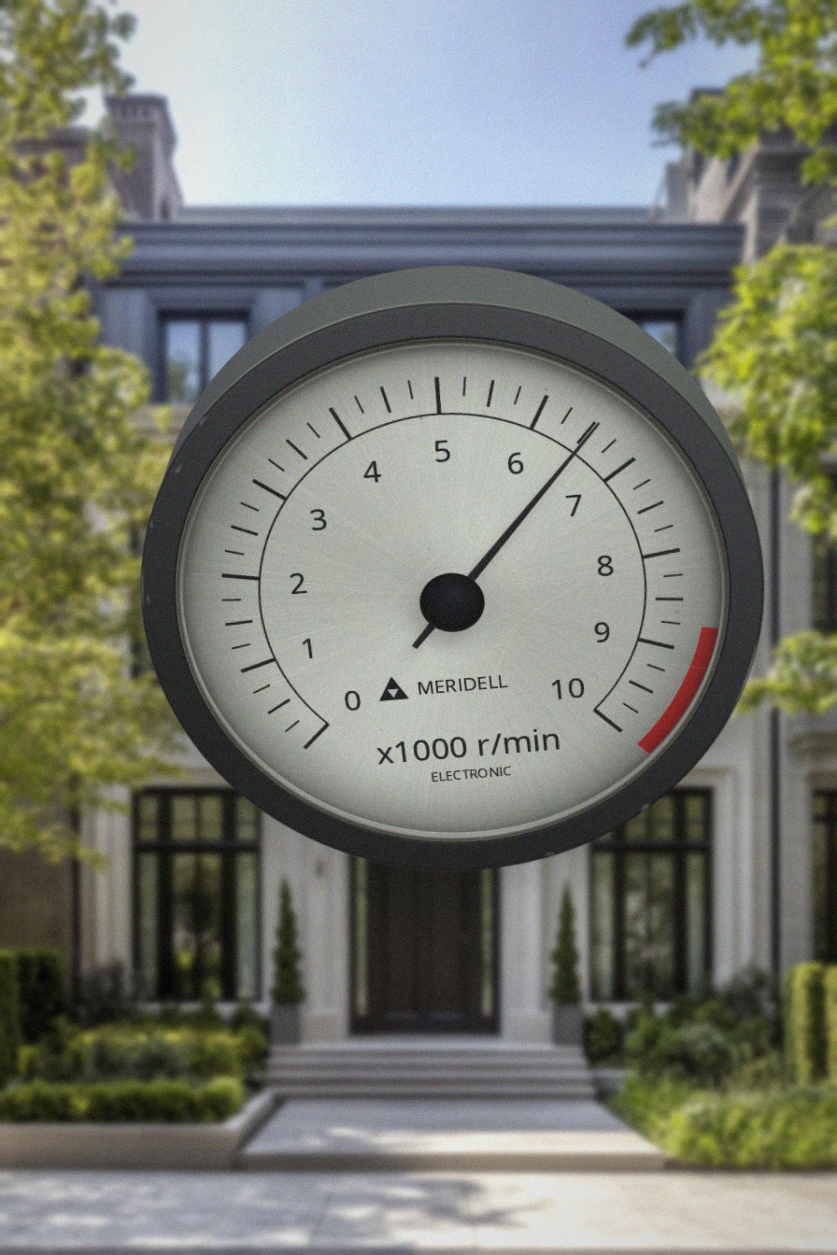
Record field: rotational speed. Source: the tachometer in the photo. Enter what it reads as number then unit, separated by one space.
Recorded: 6500 rpm
